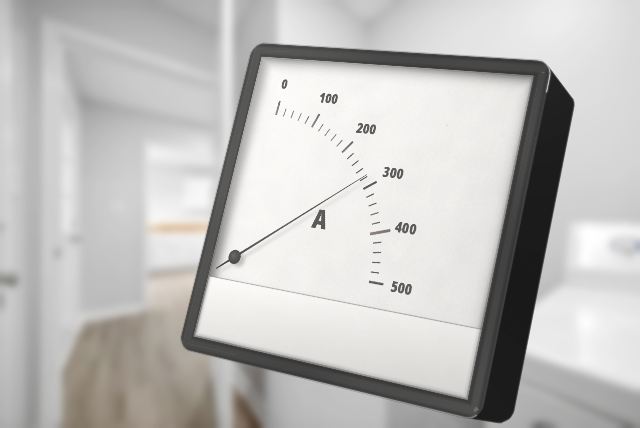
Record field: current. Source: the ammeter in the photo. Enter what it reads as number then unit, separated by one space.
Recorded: 280 A
